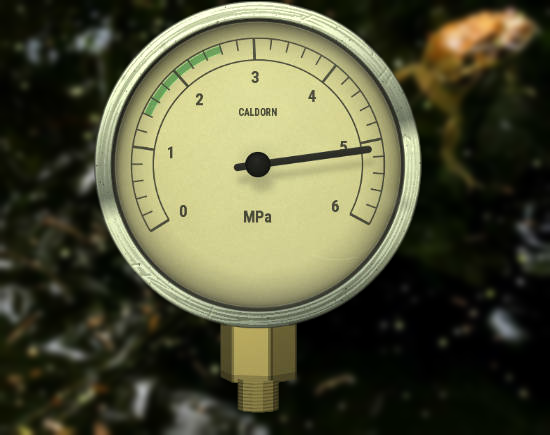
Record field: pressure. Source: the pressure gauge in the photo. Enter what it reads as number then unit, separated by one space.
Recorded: 5.1 MPa
